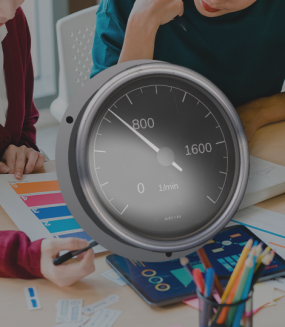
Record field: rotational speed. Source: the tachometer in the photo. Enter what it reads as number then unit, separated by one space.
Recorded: 650 rpm
